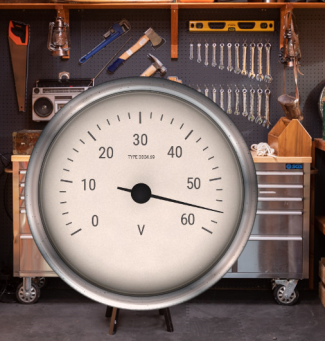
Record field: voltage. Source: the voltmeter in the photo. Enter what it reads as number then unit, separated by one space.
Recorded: 56 V
